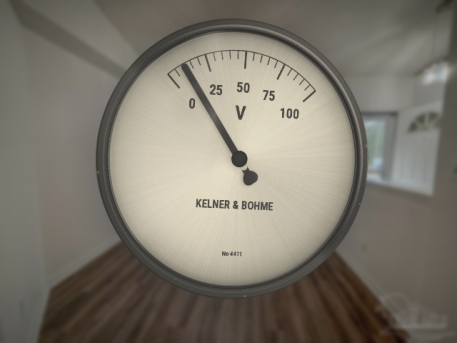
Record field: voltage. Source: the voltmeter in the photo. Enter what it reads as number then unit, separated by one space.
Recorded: 10 V
